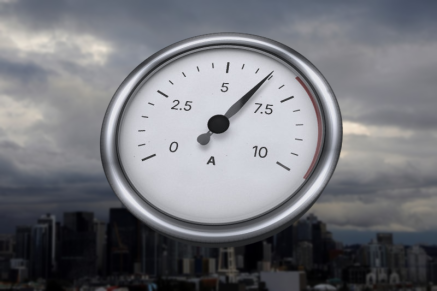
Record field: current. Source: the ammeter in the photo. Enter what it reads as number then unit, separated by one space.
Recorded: 6.5 A
